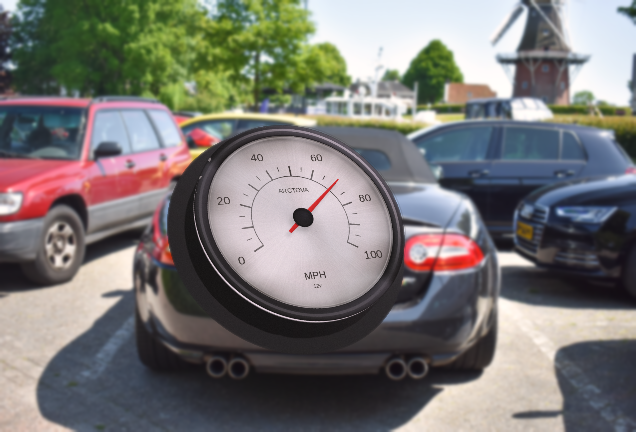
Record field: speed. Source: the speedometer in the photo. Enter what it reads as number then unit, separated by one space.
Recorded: 70 mph
